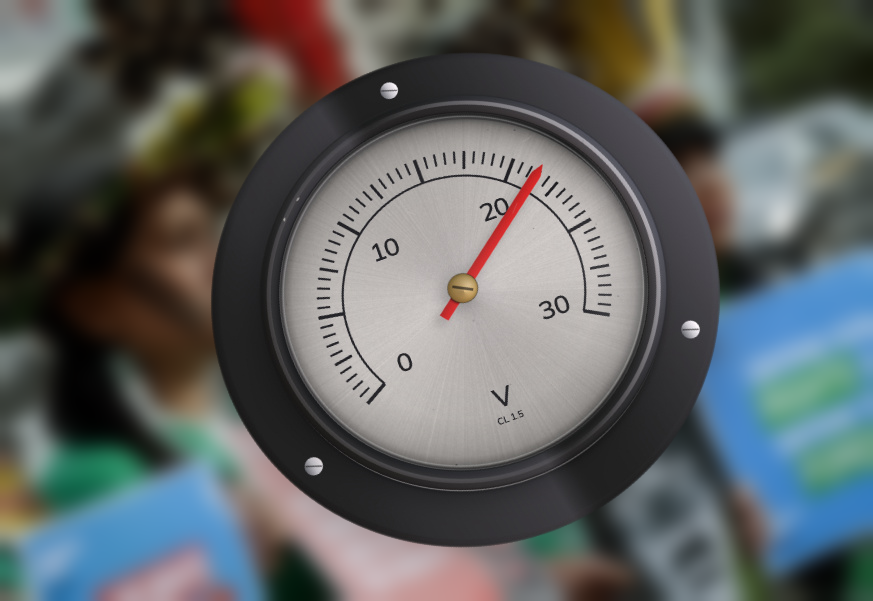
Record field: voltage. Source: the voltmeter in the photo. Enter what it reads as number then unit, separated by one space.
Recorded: 21.5 V
